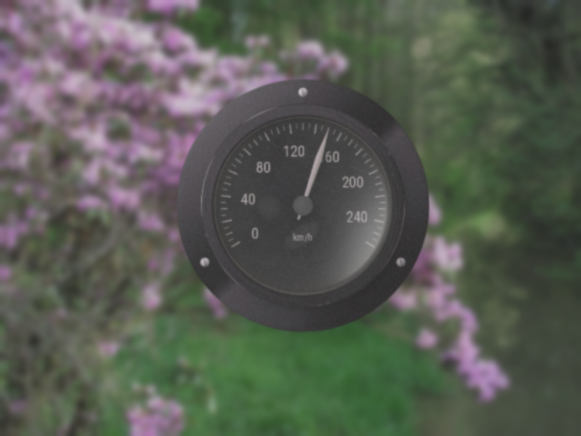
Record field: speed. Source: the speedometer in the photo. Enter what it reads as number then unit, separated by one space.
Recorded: 150 km/h
